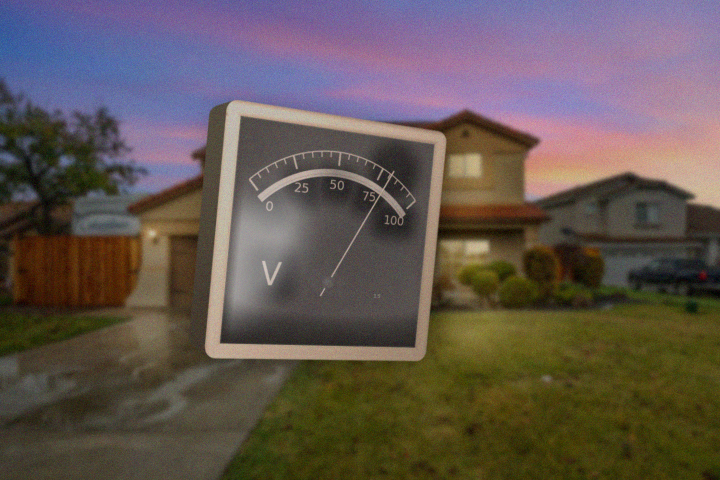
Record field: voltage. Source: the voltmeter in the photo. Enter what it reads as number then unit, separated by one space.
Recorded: 80 V
